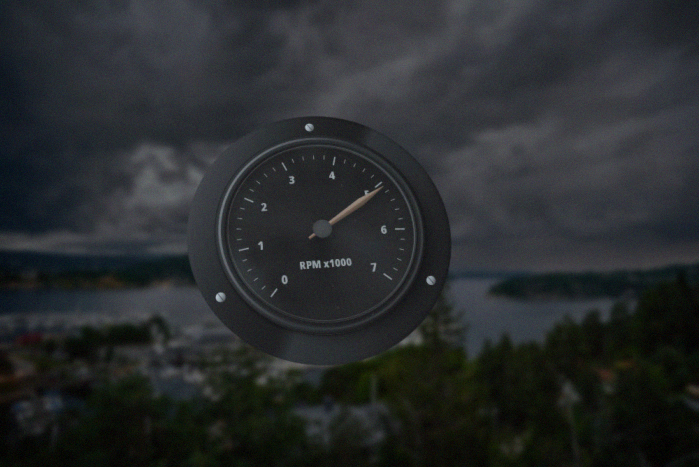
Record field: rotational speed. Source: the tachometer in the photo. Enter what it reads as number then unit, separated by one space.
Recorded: 5100 rpm
